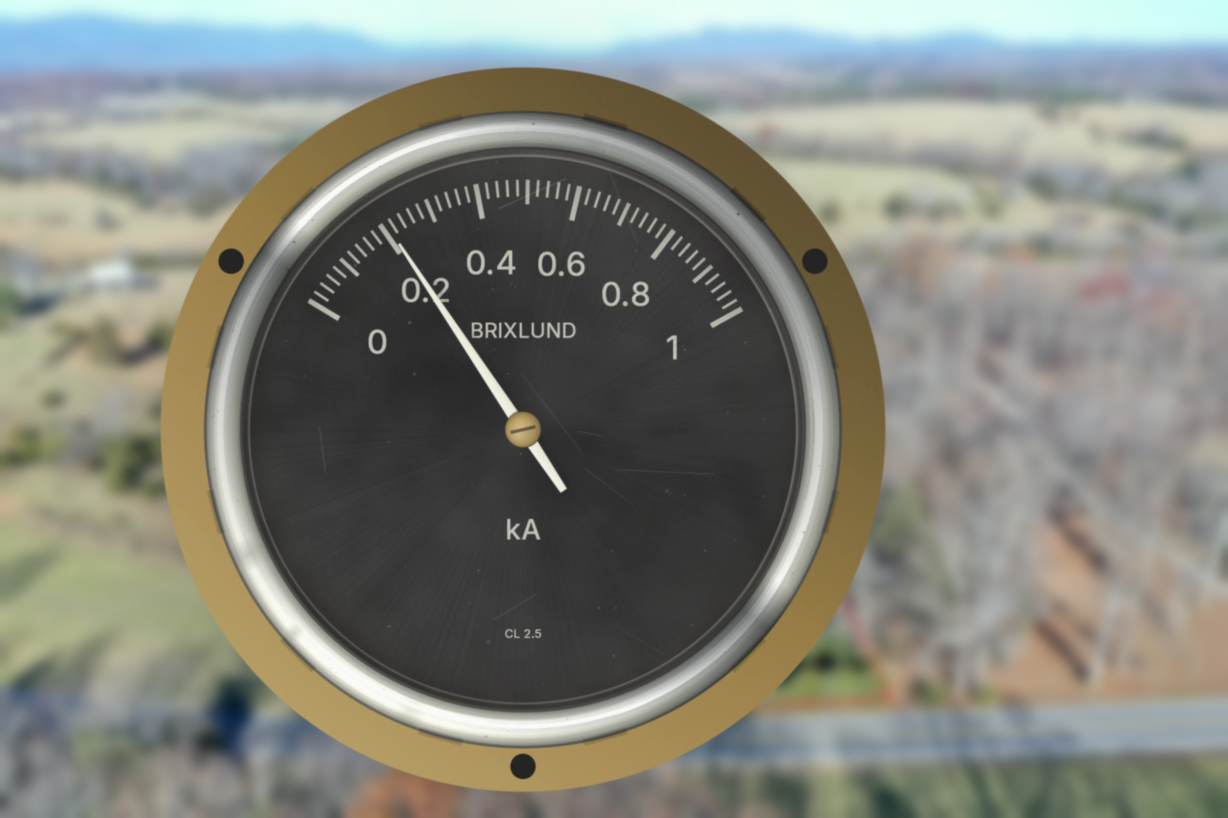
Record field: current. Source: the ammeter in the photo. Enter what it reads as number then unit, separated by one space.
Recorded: 0.21 kA
